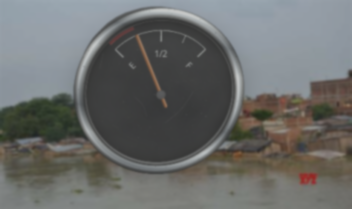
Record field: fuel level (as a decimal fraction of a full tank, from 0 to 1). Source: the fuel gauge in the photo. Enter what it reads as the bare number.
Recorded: 0.25
